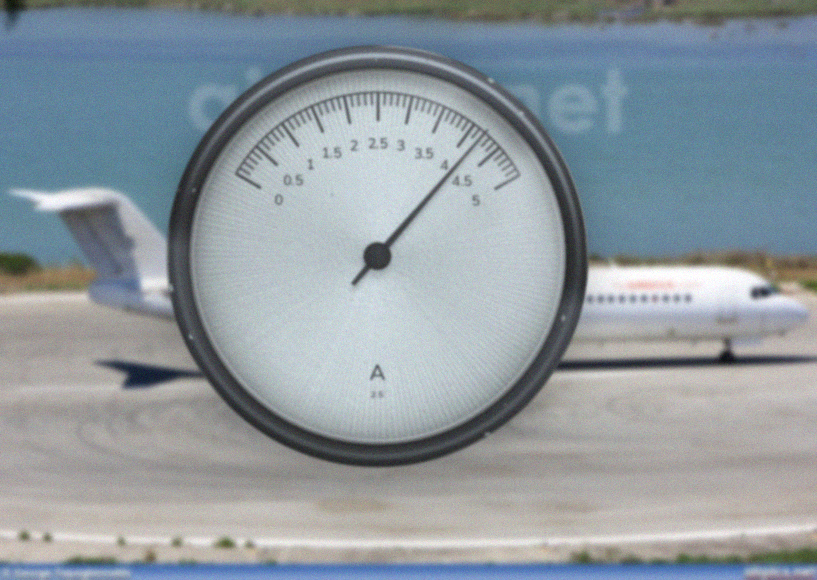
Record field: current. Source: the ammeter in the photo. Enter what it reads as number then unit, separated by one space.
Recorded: 4.2 A
